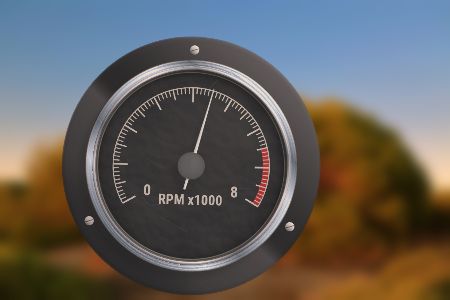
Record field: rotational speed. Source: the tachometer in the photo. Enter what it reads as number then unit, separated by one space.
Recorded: 4500 rpm
